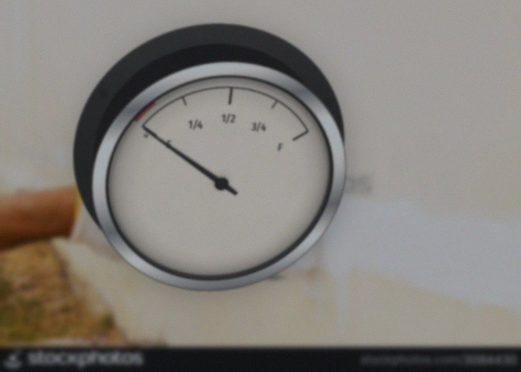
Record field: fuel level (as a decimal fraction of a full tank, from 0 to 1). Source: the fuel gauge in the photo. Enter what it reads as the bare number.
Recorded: 0
